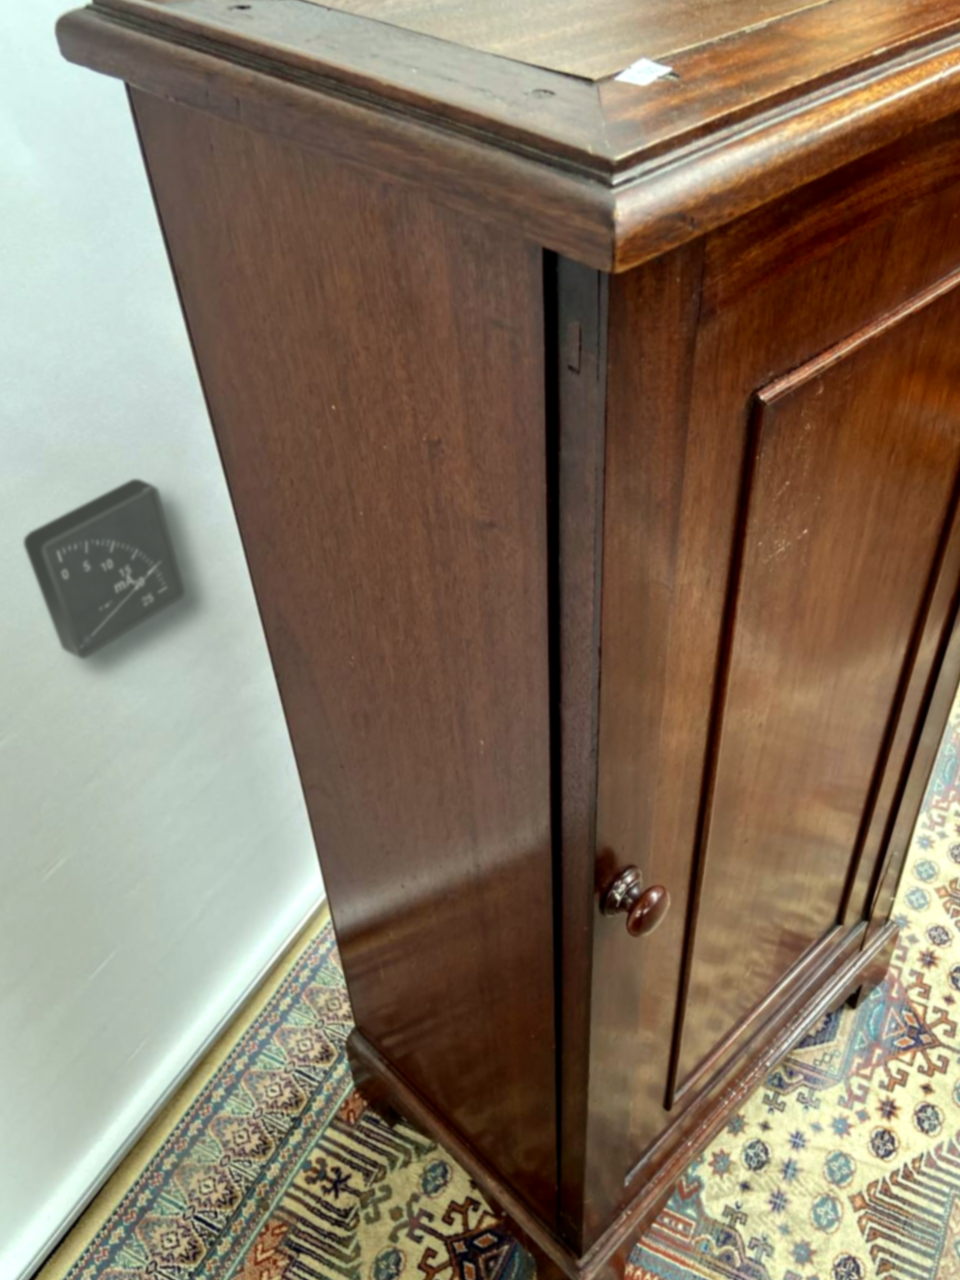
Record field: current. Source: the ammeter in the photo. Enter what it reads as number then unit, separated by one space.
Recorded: 20 mA
